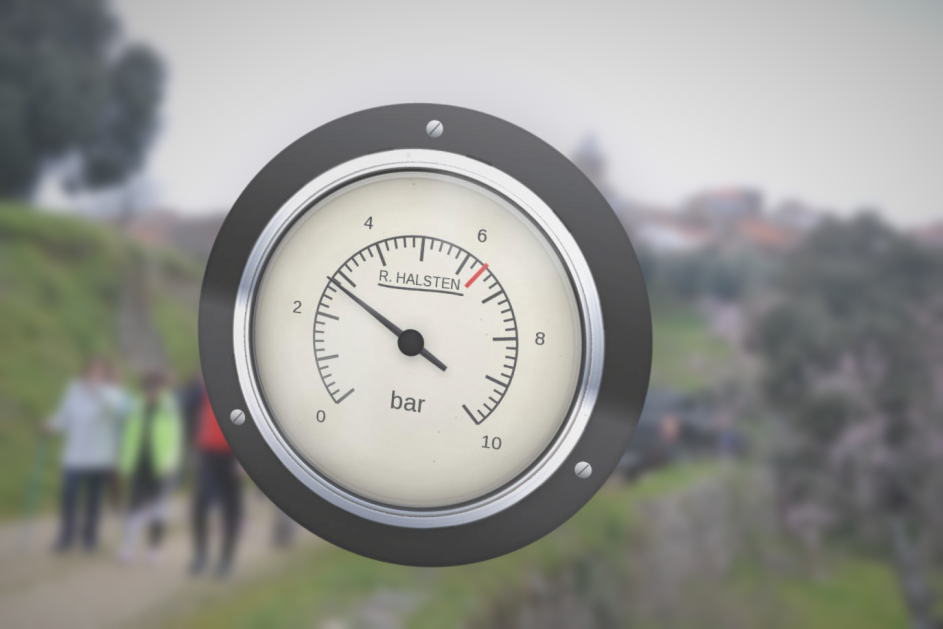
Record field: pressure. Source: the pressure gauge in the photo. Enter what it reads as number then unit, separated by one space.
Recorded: 2.8 bar
